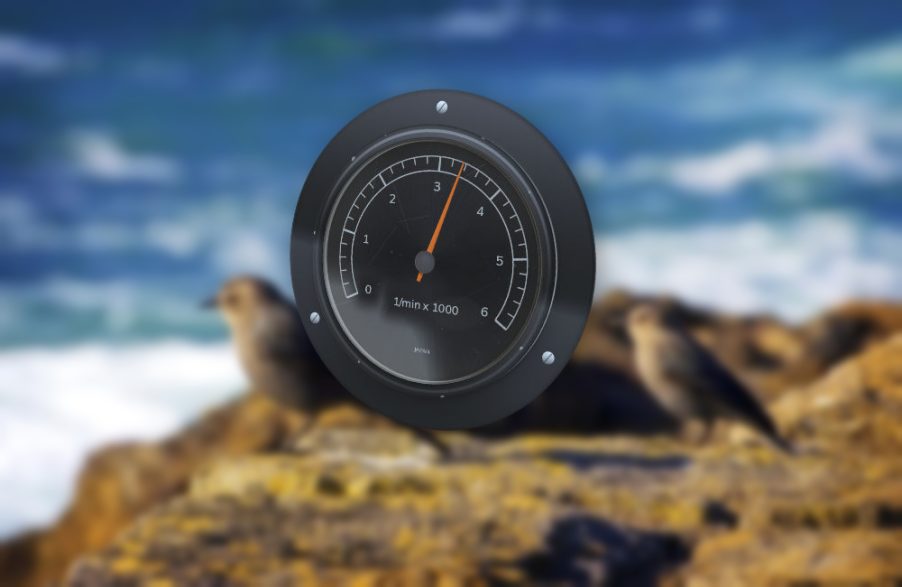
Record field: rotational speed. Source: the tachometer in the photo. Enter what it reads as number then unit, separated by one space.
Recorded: 3400 rpm
